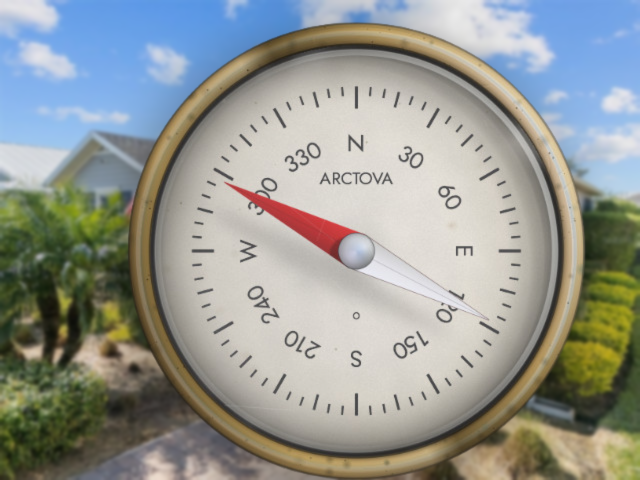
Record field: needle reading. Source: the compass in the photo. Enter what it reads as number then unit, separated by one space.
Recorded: 297.5 °
